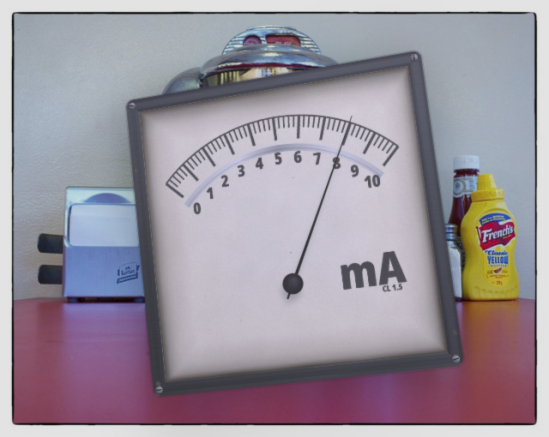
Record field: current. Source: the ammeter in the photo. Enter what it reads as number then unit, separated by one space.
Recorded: 8 mA
